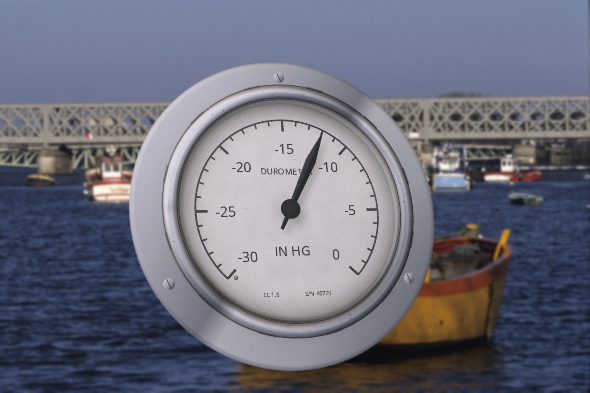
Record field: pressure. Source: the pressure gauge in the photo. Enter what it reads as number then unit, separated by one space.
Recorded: -12 inHg
